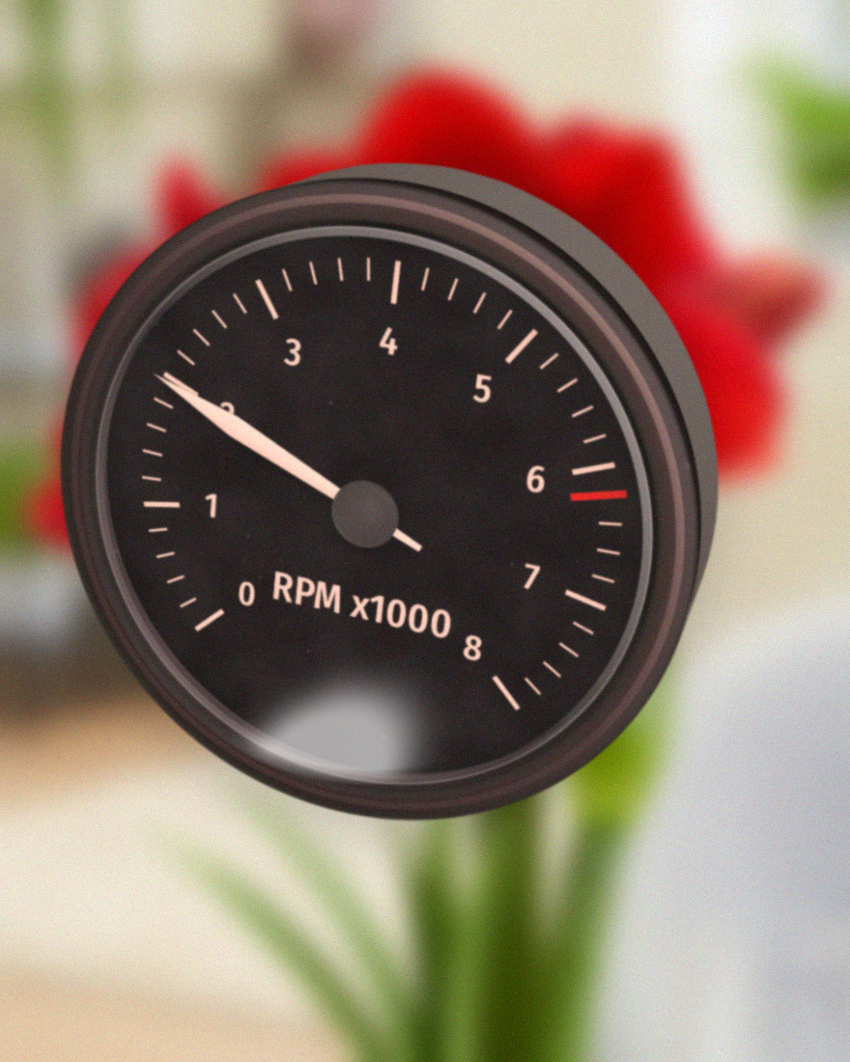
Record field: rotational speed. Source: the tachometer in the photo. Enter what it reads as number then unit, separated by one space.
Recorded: 2000 rpm
